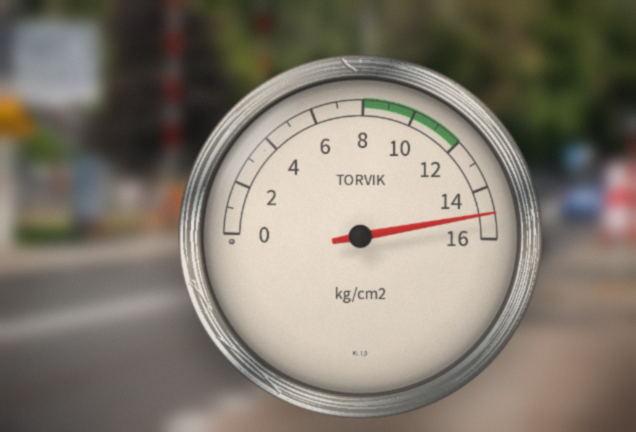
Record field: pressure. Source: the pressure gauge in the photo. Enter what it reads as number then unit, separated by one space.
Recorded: 15 kg/cm²
